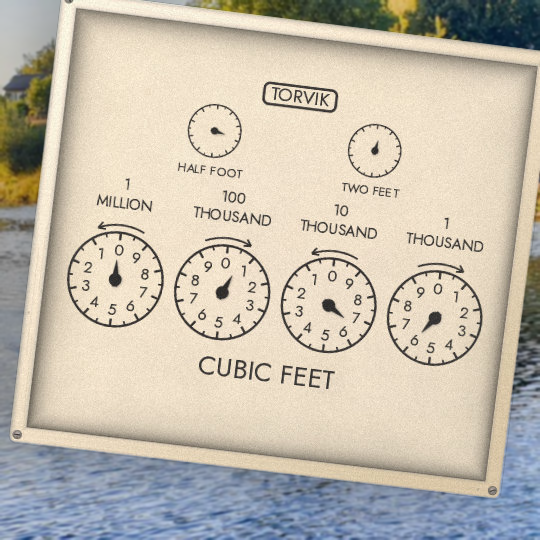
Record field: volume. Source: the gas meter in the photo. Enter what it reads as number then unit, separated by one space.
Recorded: 6600 ft³
